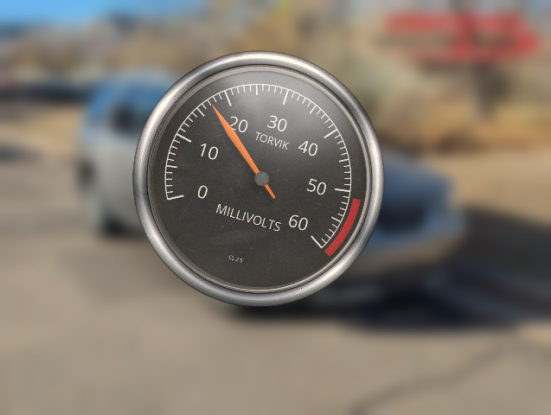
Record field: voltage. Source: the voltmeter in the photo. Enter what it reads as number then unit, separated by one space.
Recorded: 17 mV
